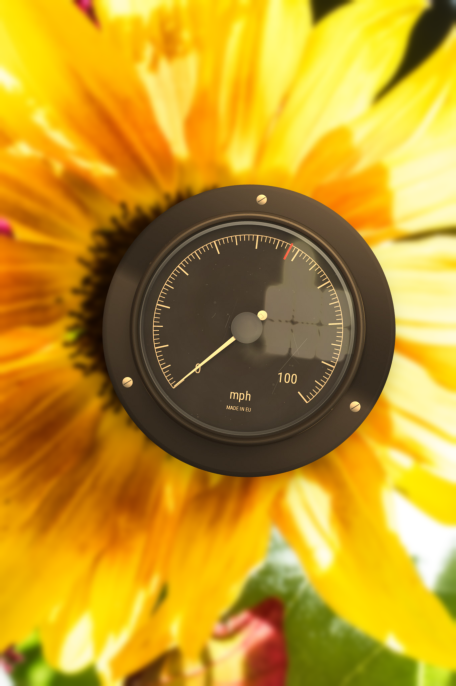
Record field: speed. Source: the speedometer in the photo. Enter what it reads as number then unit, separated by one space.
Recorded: 0 mph
